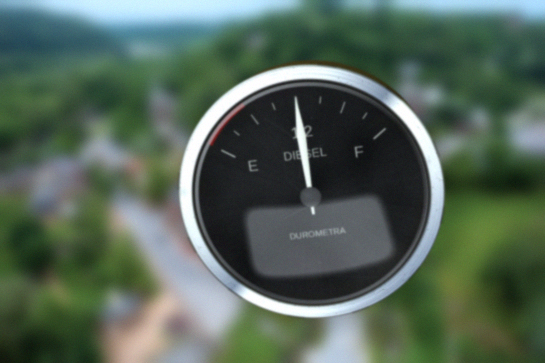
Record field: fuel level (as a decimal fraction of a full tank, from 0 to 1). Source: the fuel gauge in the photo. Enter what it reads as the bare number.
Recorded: 0.5
